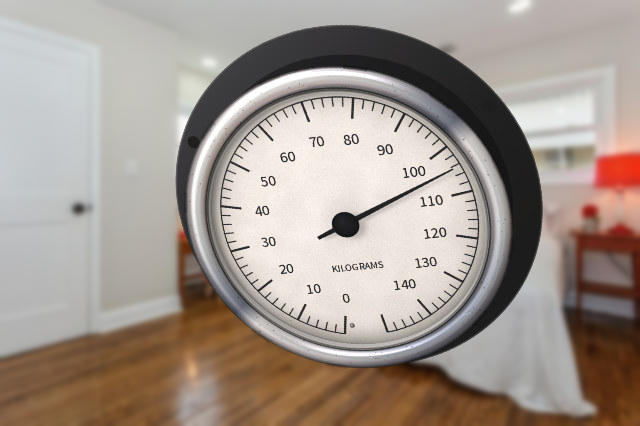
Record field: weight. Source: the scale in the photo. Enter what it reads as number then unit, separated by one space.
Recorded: 104 kg
